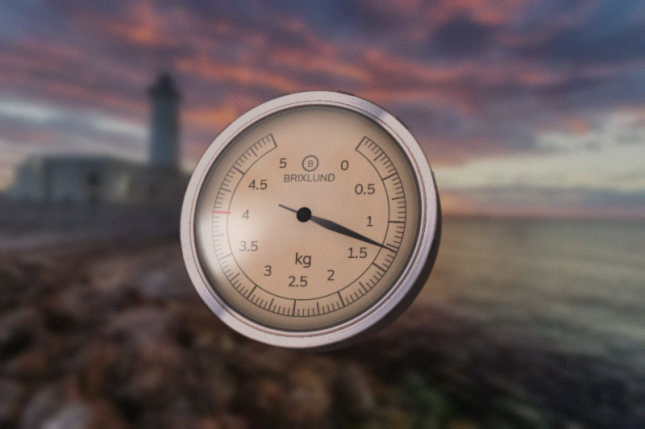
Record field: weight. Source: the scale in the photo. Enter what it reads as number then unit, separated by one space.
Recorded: 1.3 kg
